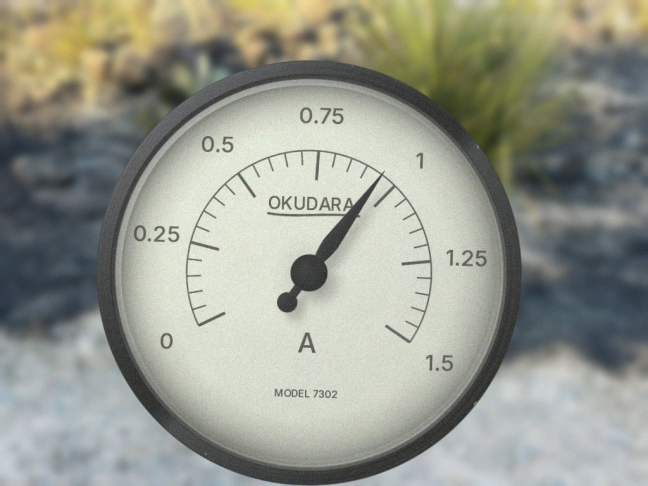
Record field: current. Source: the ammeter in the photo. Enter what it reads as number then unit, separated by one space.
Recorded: 0.95 A
